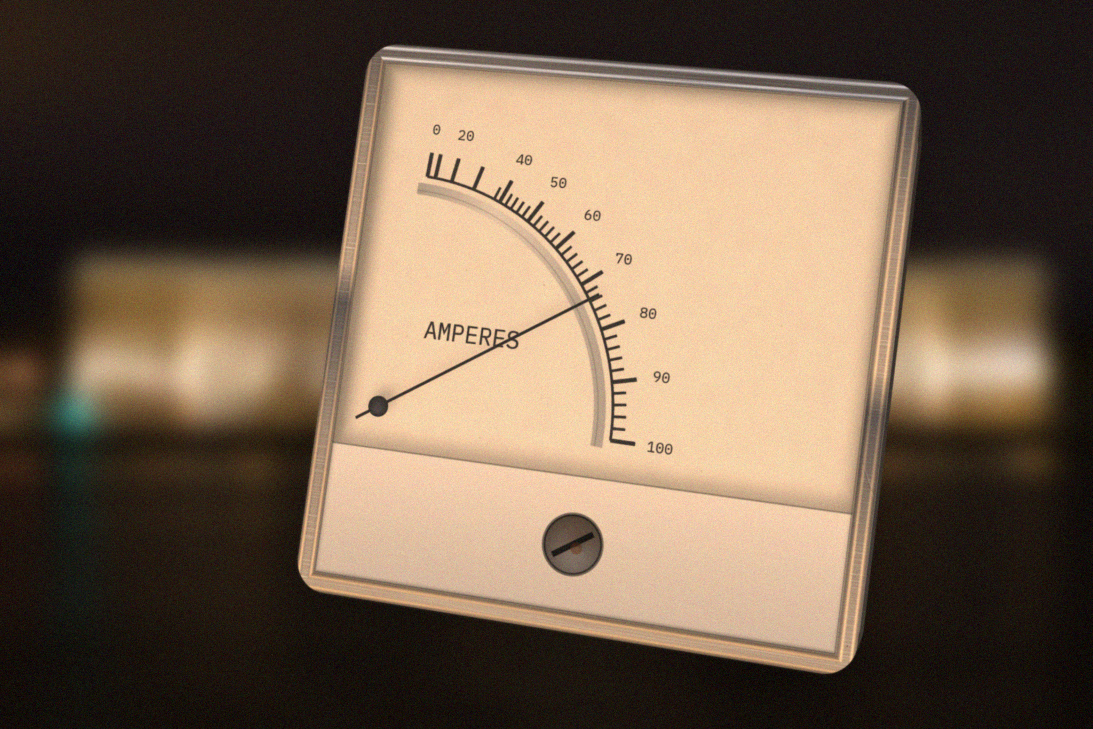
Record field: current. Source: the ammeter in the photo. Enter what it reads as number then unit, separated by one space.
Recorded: 74 A
